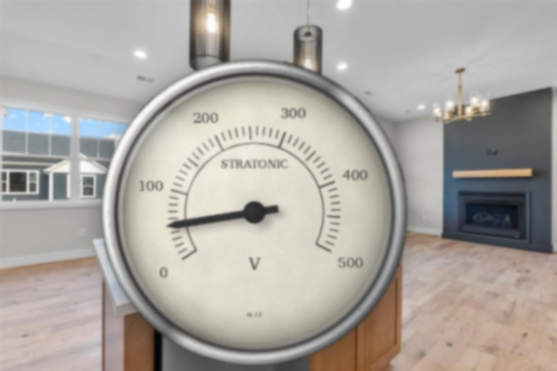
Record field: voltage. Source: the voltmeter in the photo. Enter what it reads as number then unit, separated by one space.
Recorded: 50 V
